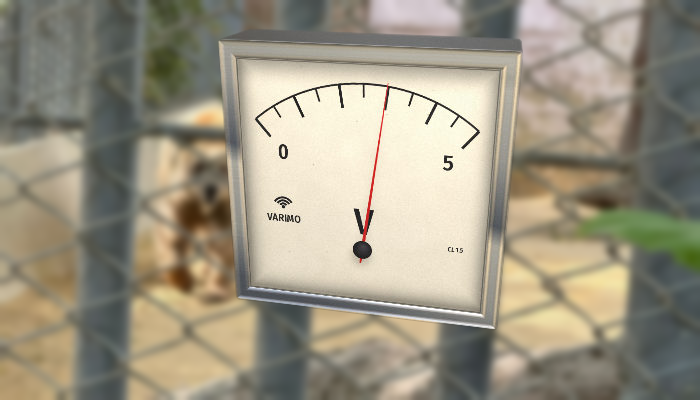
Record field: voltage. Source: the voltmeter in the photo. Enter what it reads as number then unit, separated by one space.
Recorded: 3 V
